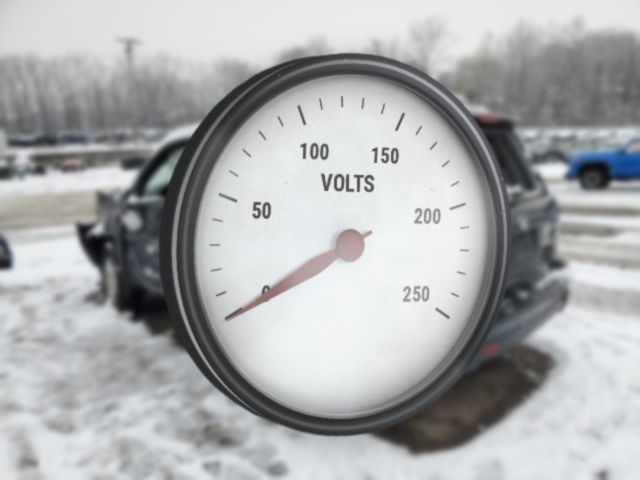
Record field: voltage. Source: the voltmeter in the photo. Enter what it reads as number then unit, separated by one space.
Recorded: 0 V
